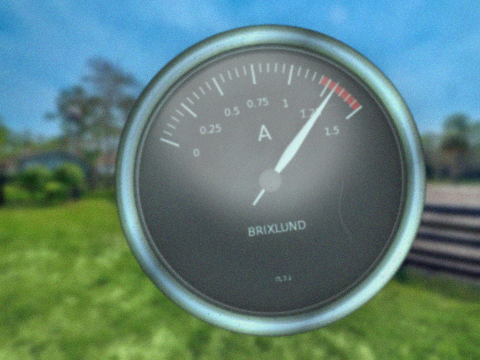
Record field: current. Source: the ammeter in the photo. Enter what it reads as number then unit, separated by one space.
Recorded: 1.3 A
